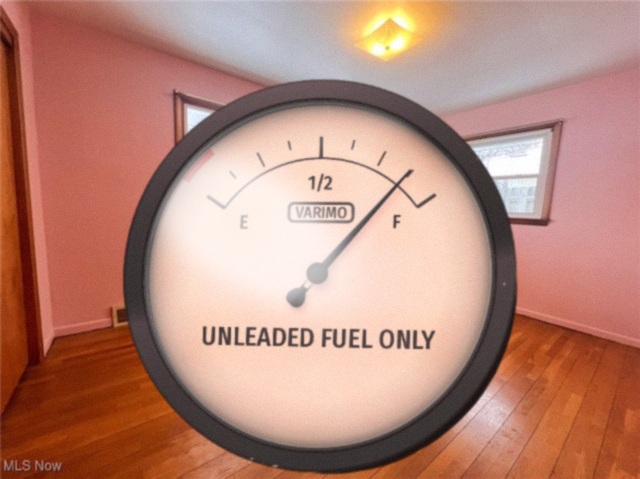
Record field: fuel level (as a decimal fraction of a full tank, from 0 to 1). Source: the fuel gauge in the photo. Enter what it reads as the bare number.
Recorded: 0.875
